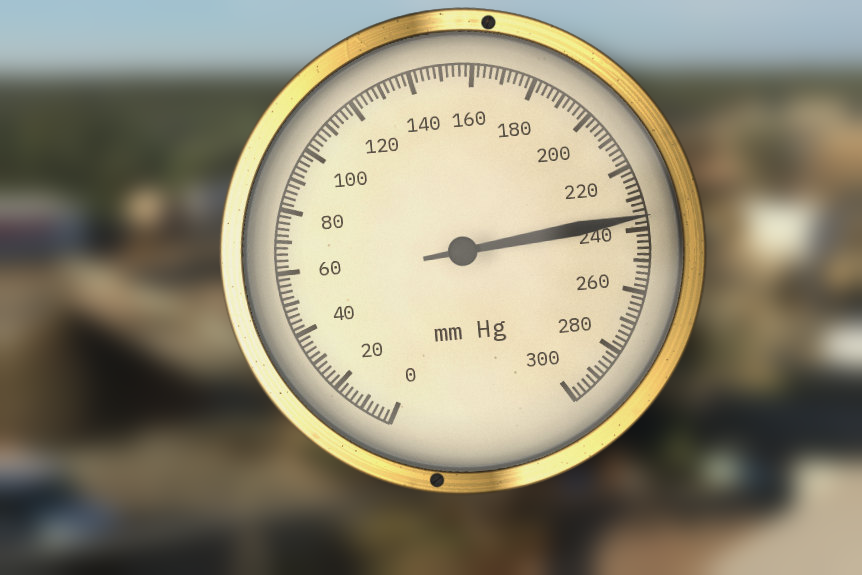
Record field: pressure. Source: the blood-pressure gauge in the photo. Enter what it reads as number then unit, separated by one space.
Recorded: 236 mmHg
